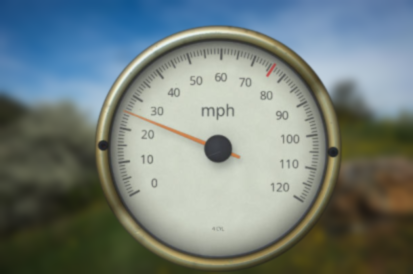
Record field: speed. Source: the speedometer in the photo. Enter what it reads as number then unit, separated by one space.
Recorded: 25 mph
